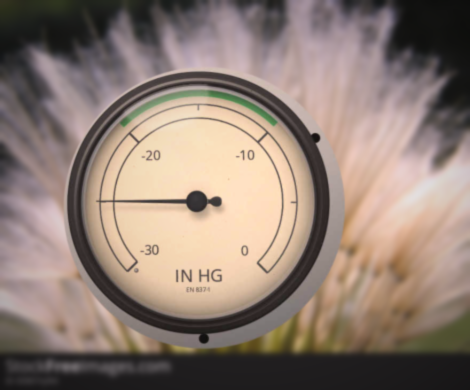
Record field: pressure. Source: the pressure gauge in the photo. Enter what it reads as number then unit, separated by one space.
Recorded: -25 inHg
